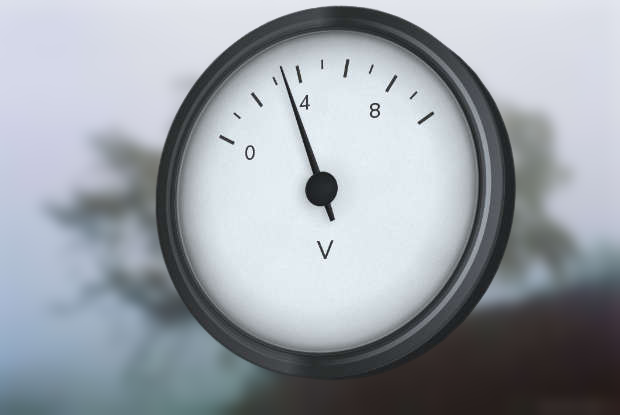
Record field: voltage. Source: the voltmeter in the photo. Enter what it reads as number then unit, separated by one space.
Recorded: 3.5 V
